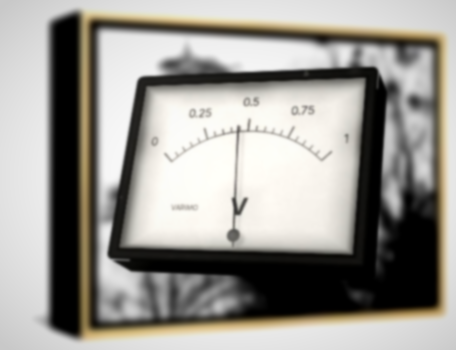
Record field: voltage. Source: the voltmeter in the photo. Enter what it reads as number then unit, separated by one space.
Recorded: 0.45 V
